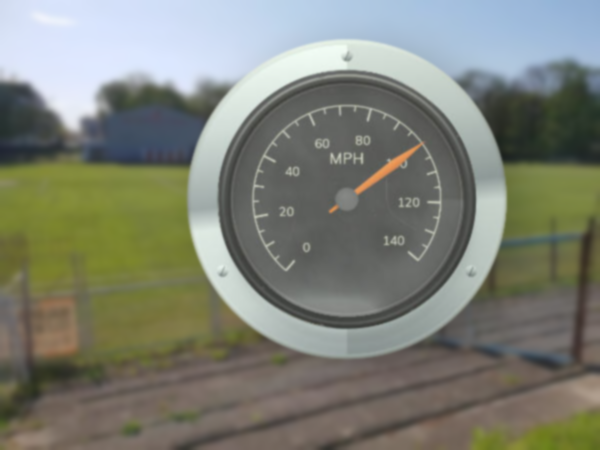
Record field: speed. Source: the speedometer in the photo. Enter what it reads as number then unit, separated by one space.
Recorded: 100 mph
